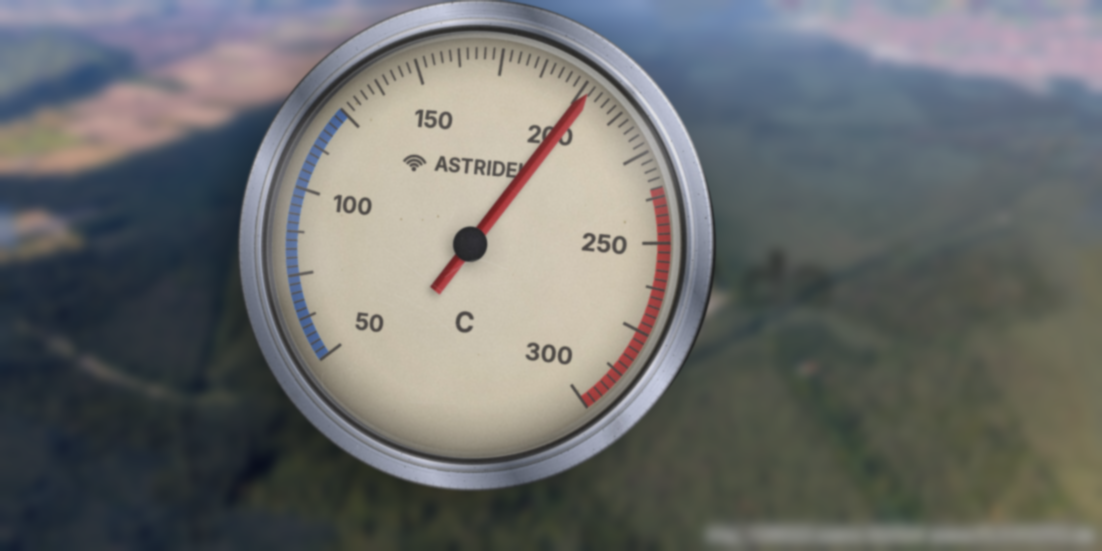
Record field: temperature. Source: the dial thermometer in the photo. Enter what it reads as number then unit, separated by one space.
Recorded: 202.5 °C
